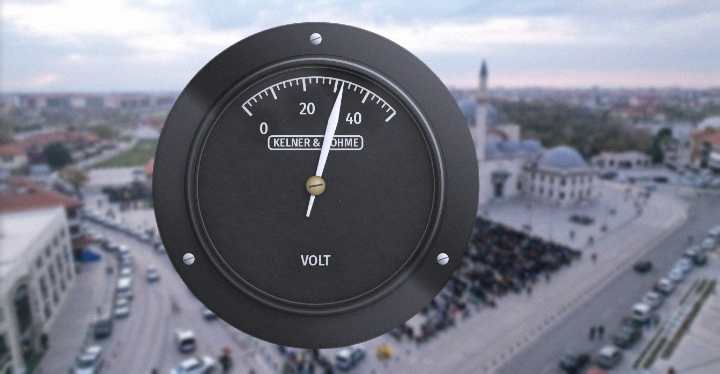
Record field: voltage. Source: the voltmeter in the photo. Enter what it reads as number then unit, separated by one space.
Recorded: 32 V
